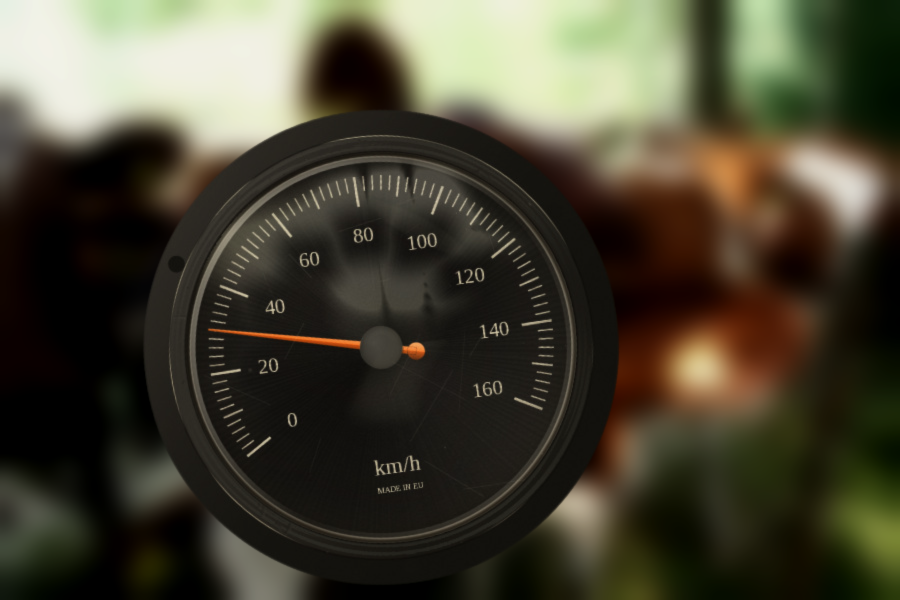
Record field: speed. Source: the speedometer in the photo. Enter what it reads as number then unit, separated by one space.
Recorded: 30 km/h
